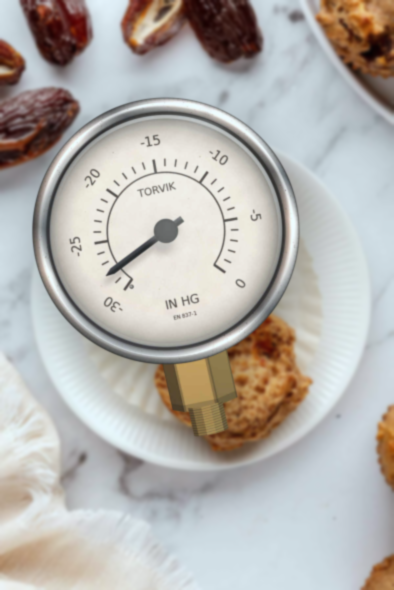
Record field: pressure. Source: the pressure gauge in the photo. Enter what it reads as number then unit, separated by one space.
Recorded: -28 inHg
